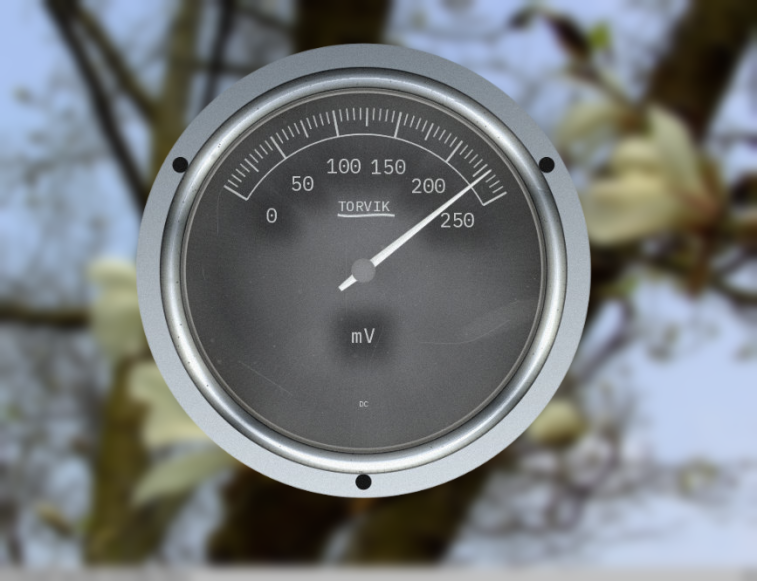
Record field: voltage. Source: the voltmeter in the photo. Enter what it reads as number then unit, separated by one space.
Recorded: 230 mV
